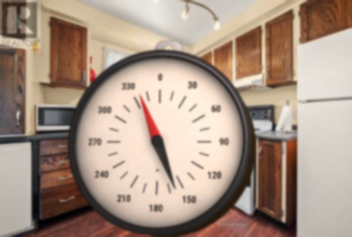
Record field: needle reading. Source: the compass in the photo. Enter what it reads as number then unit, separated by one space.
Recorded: 337.5 °
